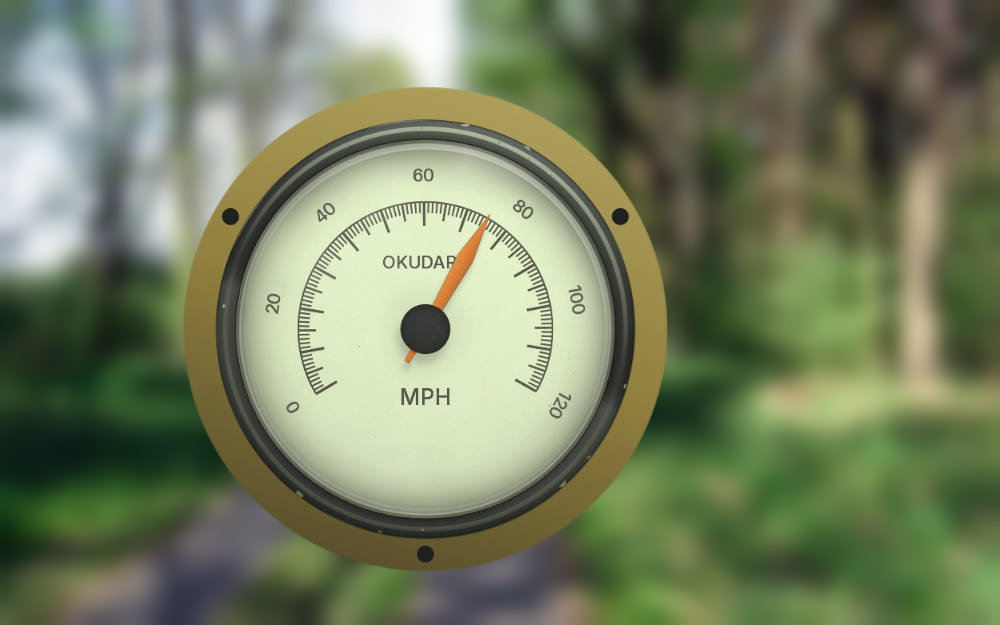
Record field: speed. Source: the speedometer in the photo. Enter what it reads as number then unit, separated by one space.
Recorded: 75 mph
